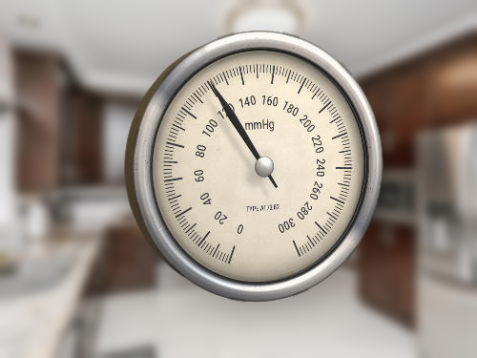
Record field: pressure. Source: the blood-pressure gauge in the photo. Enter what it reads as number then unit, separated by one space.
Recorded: 120 mmHg
